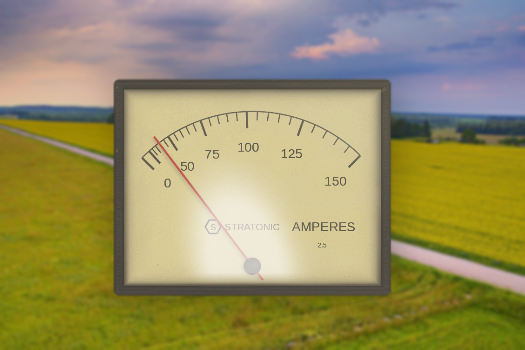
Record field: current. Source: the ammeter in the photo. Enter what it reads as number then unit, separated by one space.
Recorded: 40 A
